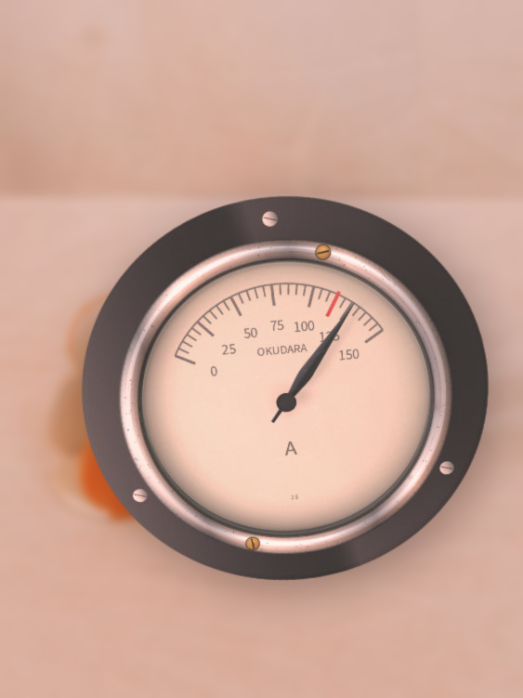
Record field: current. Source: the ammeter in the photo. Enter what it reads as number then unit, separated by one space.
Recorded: 125 A
